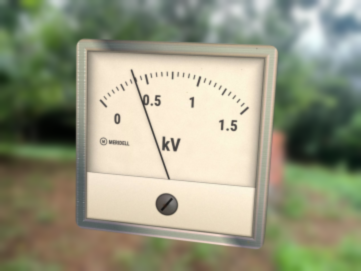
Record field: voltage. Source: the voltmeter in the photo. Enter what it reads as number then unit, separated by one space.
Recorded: 0.4 kV
